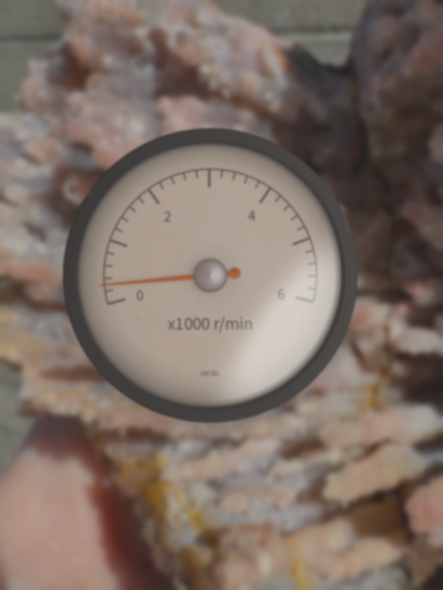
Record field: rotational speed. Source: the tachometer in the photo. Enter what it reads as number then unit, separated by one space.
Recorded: 300 rpm
